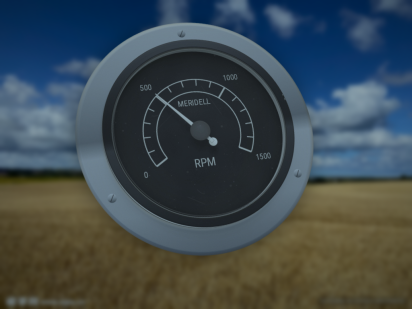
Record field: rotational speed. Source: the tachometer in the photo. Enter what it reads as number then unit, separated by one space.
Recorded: 500 rpm
